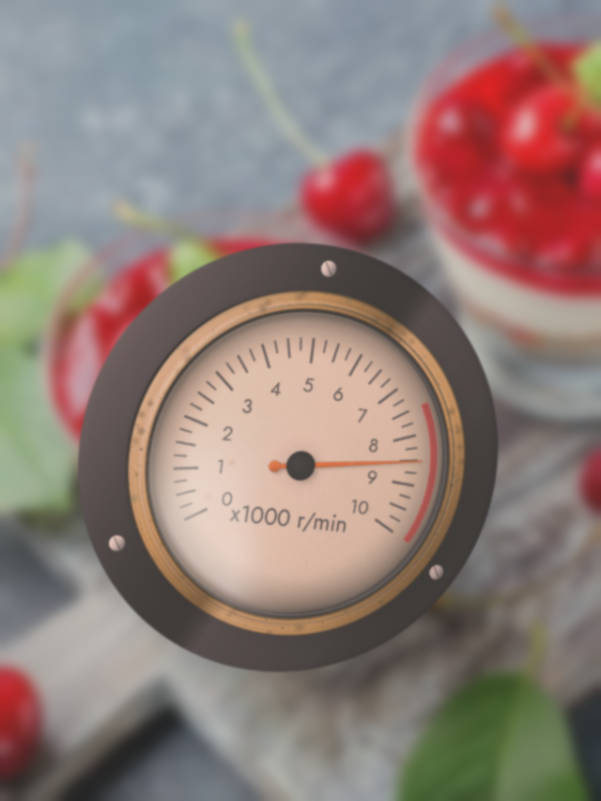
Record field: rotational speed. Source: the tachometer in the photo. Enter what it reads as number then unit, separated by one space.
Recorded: 8500 rpm
